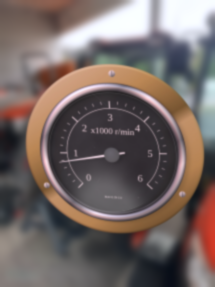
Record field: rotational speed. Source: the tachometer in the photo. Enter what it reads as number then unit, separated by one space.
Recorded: 800 rpm
